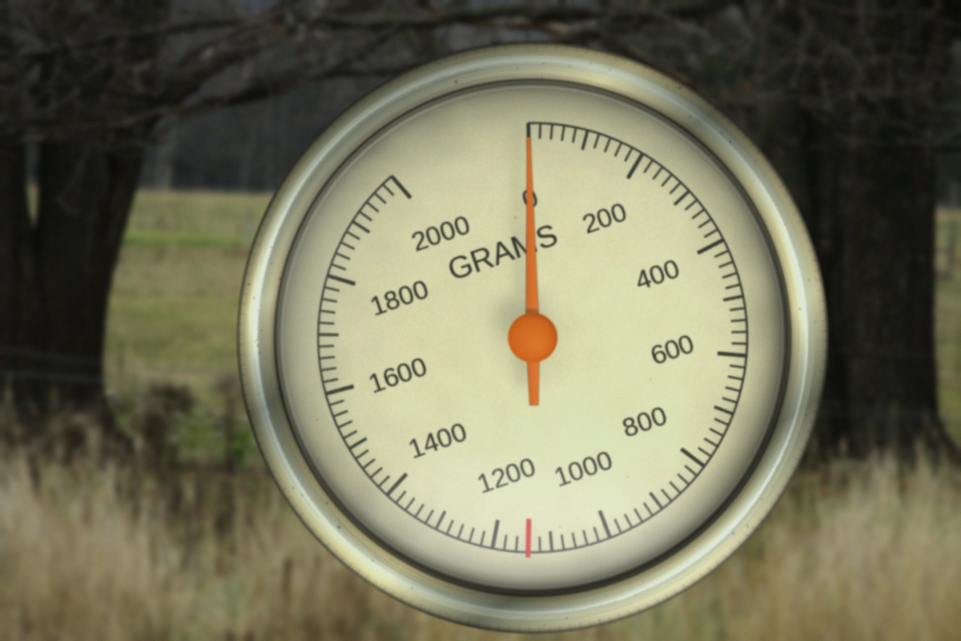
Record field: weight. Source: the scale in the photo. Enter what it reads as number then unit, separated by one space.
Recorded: 0 g
